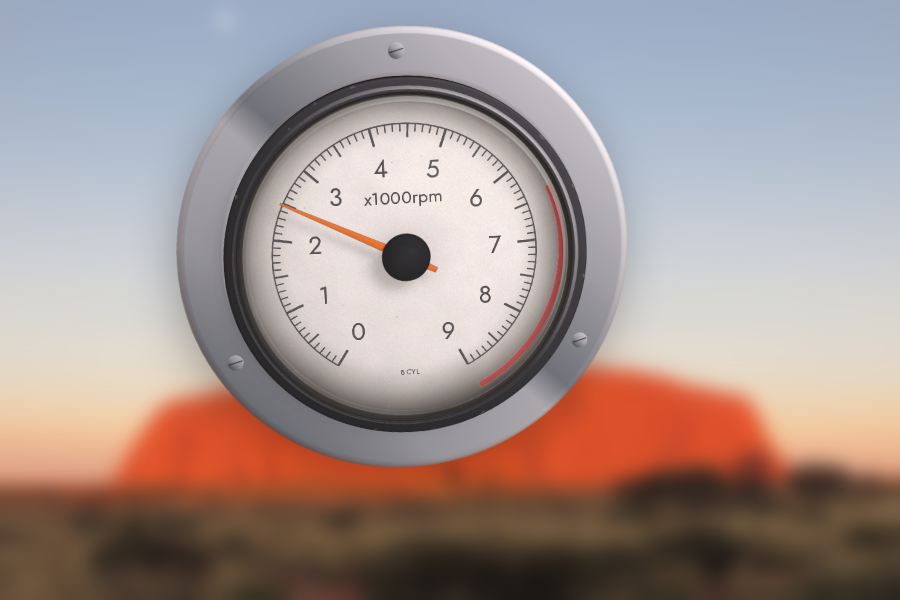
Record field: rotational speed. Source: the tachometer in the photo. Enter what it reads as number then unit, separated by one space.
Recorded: 2500 rpm
